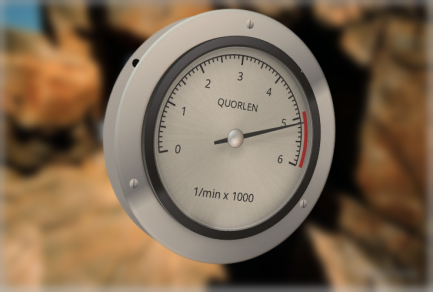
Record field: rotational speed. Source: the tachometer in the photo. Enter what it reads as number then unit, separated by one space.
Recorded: 5100 rpm
